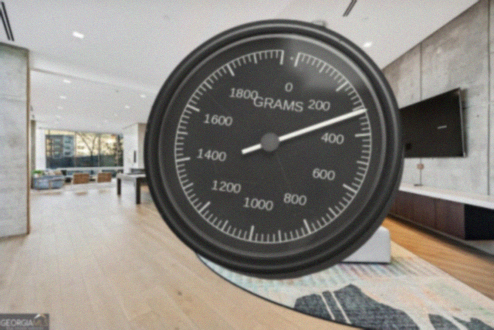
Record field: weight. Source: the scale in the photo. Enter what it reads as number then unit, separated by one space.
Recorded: 320 g
